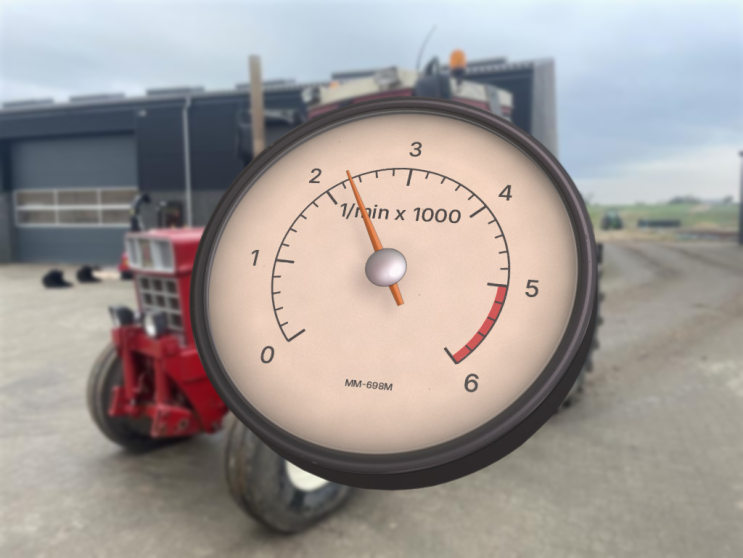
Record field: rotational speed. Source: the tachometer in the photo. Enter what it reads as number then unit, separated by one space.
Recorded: 2300 rpm
